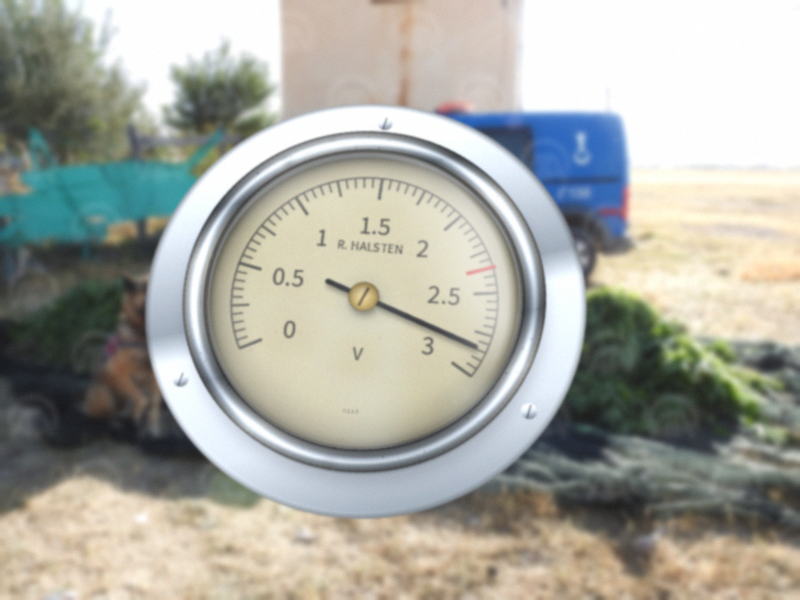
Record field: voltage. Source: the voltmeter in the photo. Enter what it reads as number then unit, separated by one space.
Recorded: 2.85 V
